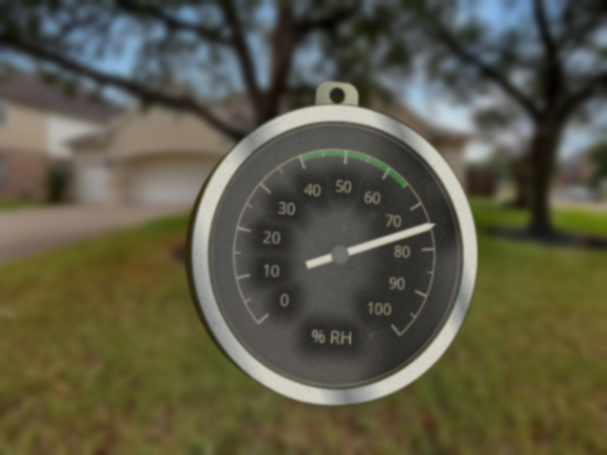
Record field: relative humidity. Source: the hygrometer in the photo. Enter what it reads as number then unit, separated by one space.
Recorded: 75 %
